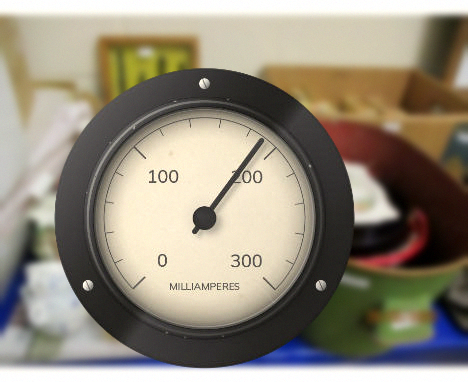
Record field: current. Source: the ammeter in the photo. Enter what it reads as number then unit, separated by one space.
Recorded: 190 mA
